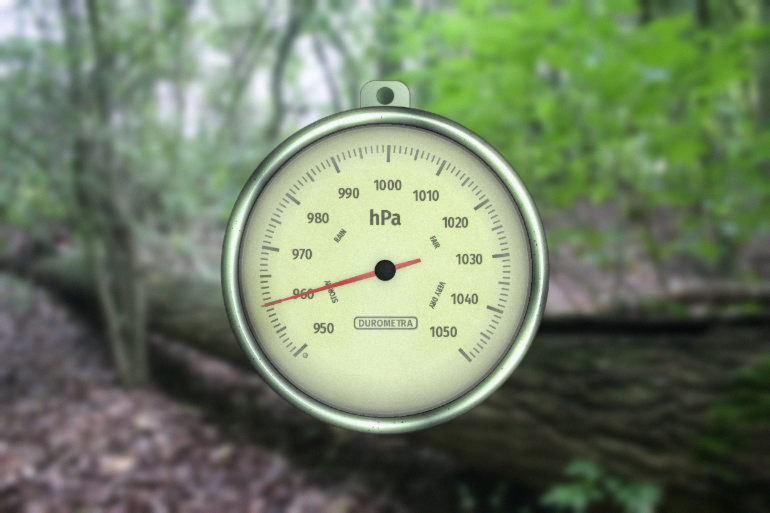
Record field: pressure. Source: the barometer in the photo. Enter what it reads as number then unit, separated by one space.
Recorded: 960 hPa
